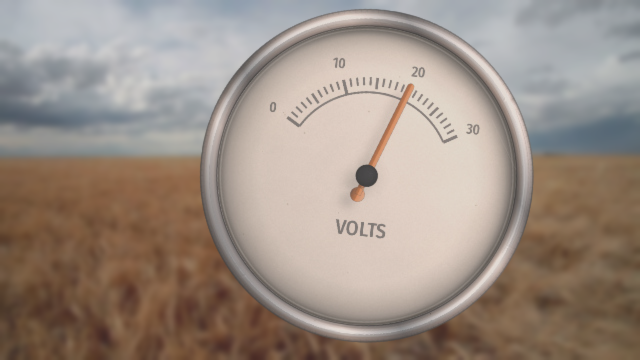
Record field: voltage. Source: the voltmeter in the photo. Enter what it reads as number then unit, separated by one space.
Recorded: 20 V
